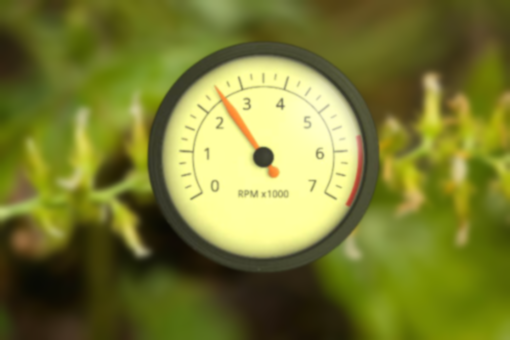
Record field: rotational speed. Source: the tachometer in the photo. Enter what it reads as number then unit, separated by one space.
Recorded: 2500 rpm
